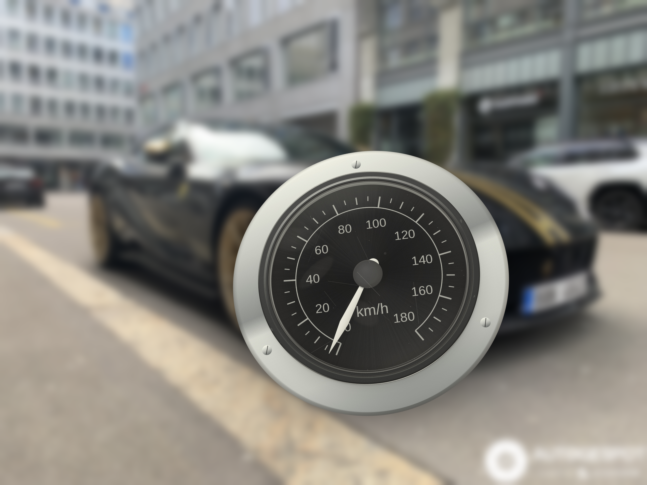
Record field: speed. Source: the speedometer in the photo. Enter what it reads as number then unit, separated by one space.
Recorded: 2.5 km/h
